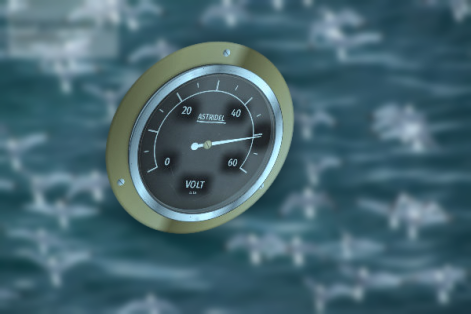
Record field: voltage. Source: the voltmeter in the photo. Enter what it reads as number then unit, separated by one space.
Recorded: 50 V
